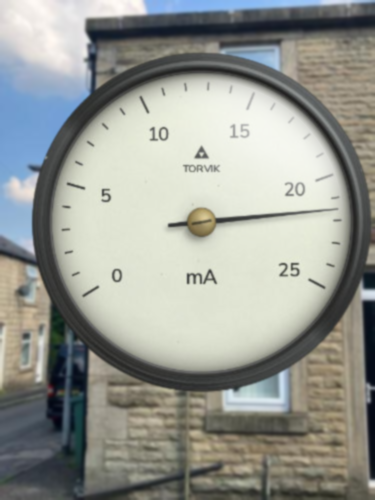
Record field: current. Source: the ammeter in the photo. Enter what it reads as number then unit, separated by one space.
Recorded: 21.5 mA
